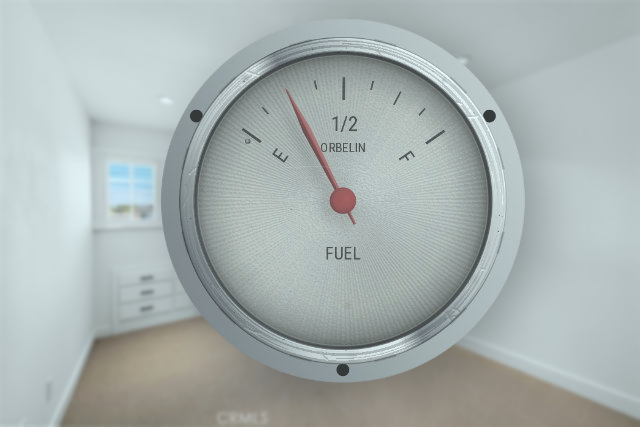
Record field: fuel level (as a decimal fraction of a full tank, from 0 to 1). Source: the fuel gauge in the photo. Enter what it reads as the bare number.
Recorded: 0.25
